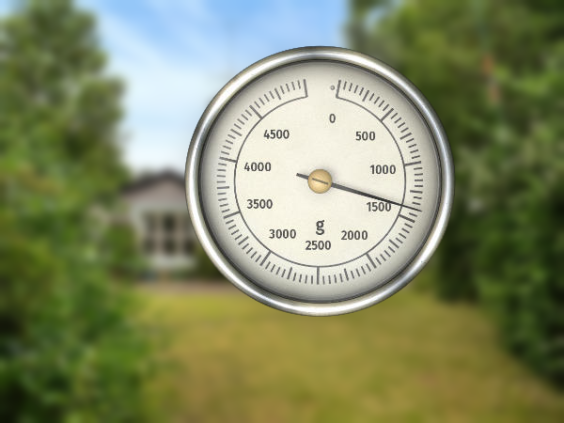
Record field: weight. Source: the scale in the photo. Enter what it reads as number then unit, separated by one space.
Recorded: 1400 g
